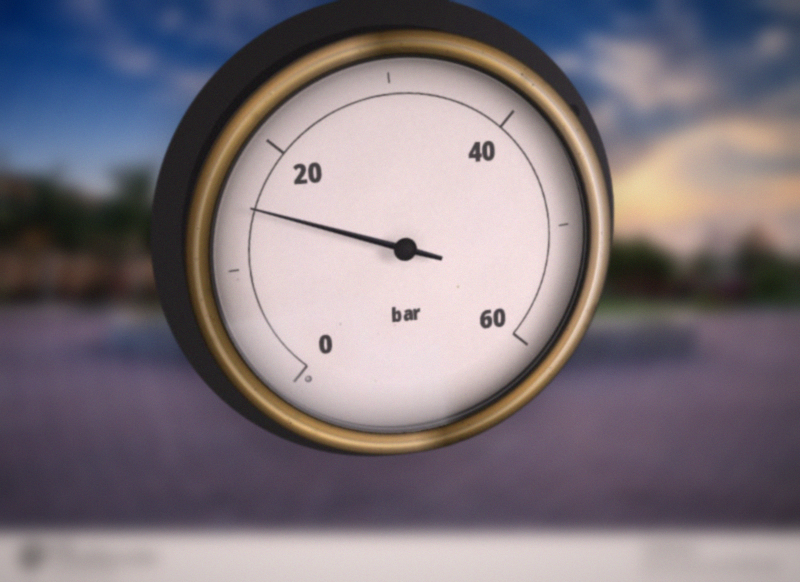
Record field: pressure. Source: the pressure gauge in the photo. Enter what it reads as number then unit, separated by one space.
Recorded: 15 bar
